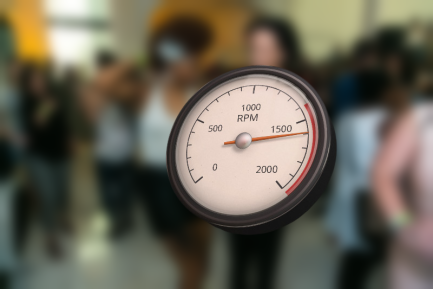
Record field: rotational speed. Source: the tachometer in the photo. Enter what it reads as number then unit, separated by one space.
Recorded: 1600 rpm
